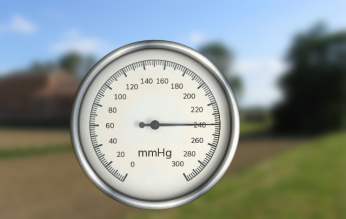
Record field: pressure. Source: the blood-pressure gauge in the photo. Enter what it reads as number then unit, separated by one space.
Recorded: 240 mmHg
